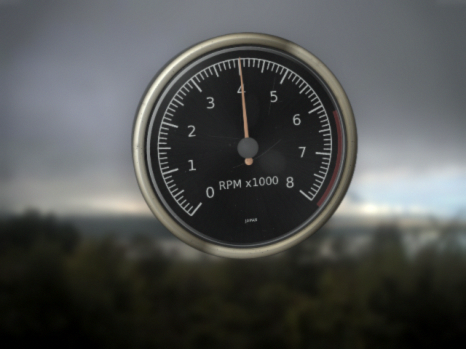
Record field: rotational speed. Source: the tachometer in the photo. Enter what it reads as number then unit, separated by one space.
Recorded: 4000 rpm
